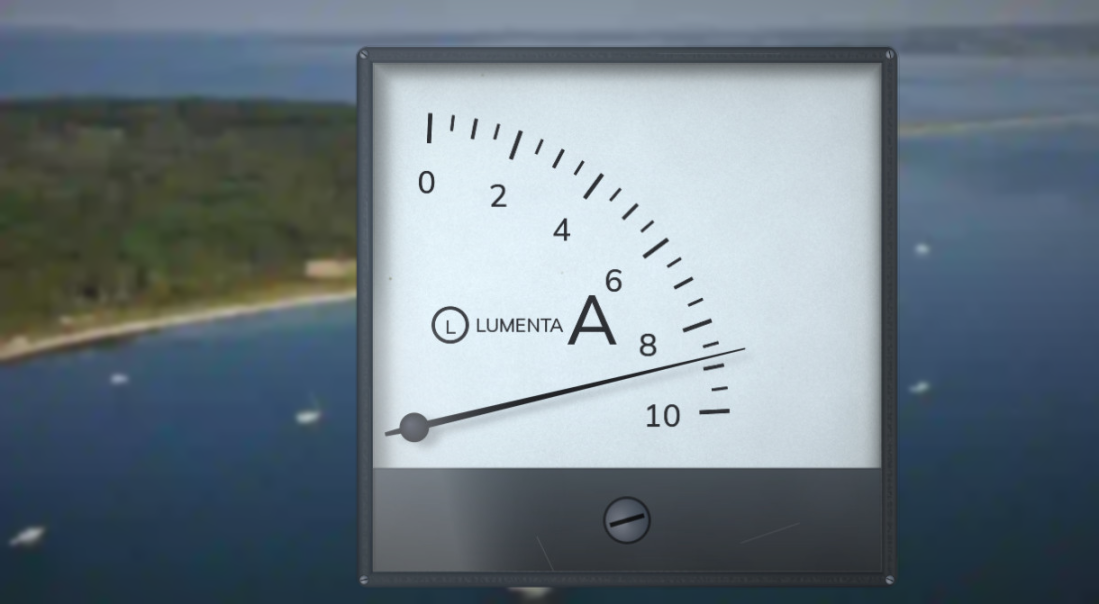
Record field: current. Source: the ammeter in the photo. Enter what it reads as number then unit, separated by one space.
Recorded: 8.75 A
